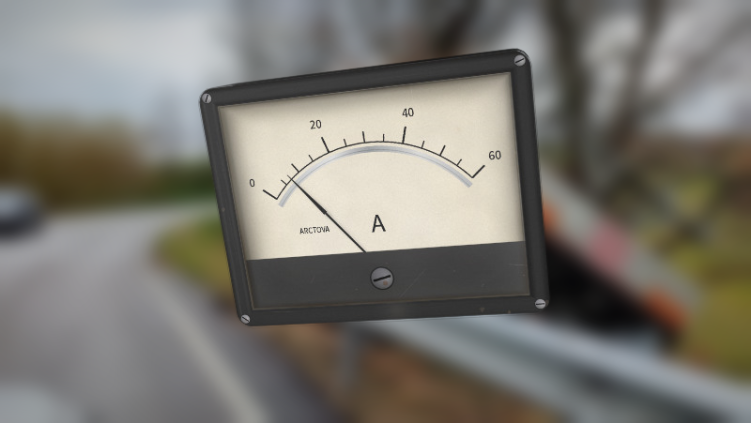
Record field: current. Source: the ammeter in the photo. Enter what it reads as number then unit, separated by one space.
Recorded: 7.5 A
